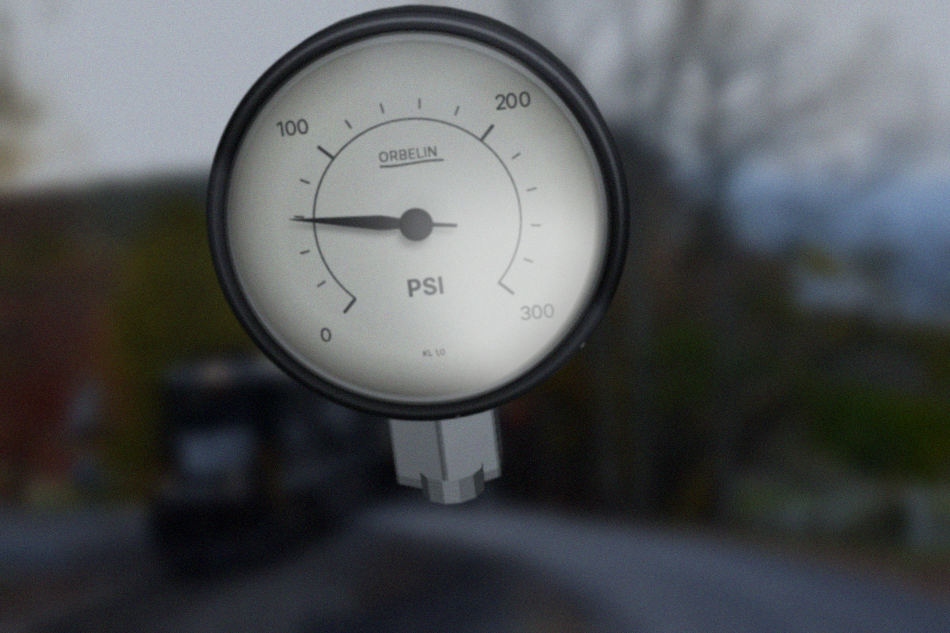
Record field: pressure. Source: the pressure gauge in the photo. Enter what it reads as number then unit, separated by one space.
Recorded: 60 psi
